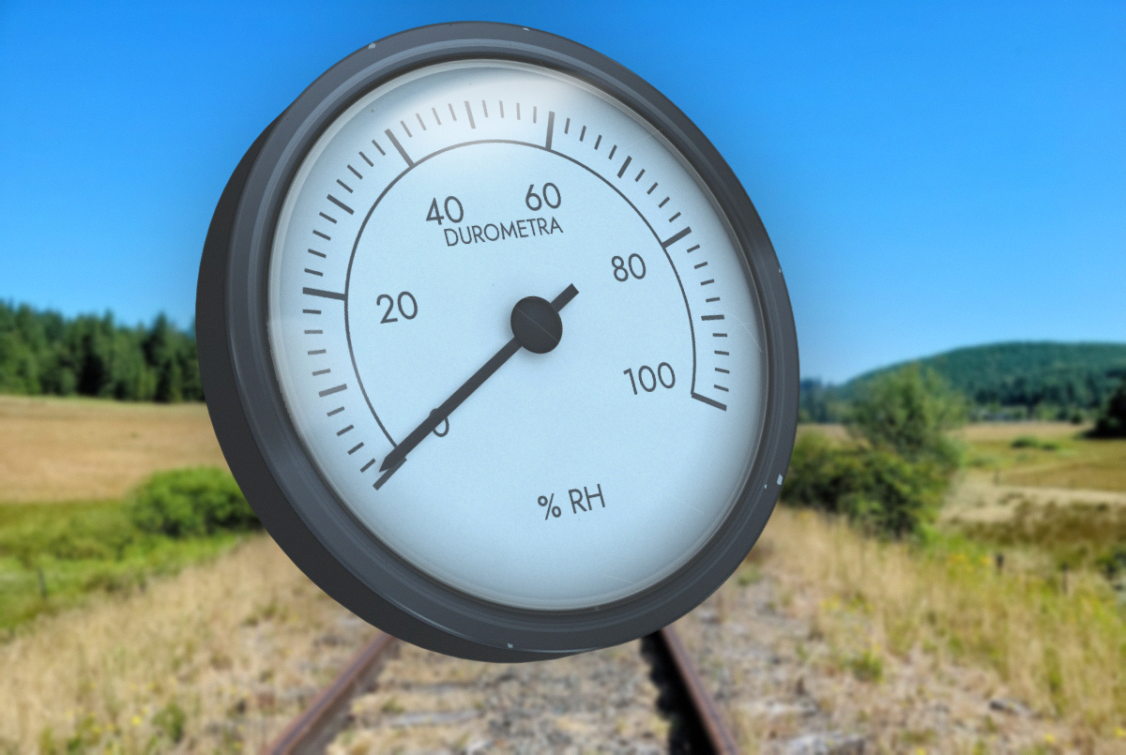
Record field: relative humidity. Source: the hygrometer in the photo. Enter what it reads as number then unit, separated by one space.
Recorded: 1 %
